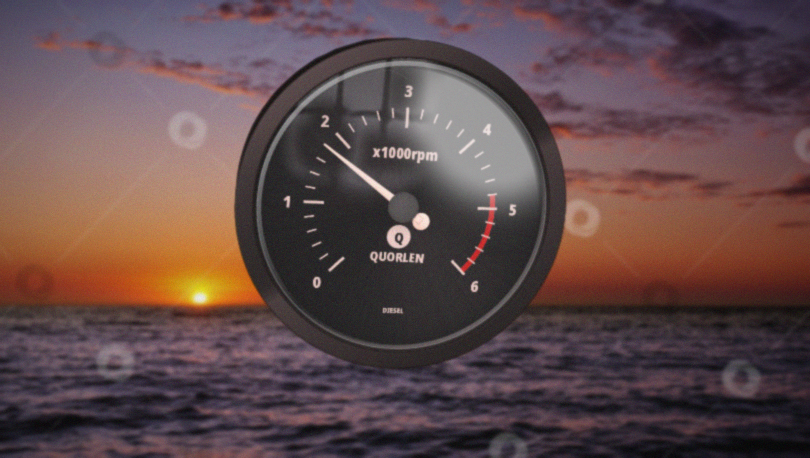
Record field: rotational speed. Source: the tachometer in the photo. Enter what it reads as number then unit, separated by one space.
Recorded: 1800 rpm
